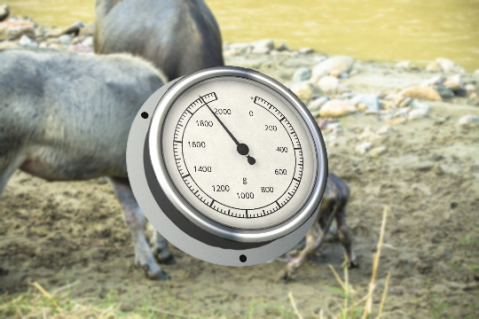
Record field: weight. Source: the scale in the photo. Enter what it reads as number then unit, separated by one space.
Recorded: 1900 g
